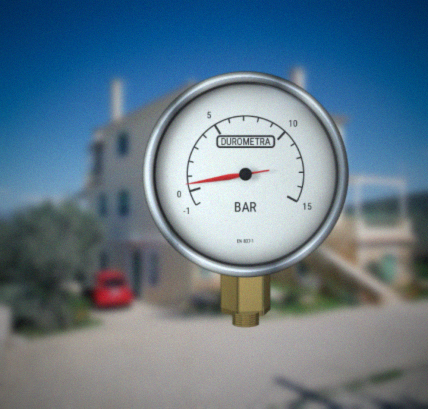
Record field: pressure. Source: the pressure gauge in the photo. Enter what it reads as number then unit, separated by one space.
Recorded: 0.5 bar
